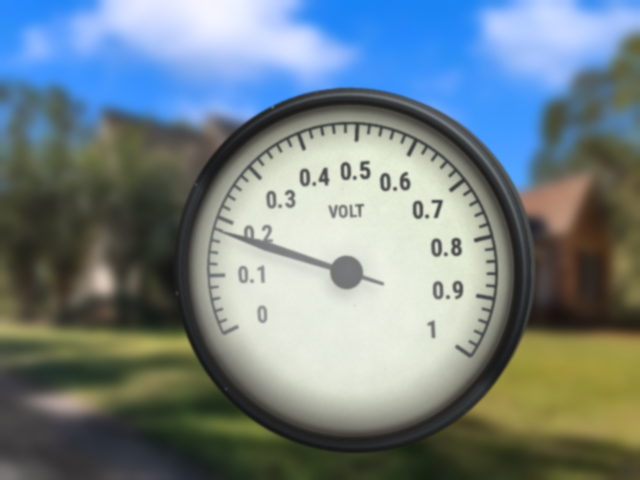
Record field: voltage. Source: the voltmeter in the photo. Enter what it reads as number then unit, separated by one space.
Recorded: 0.18 V
